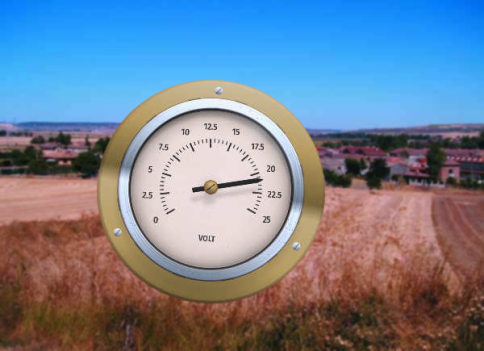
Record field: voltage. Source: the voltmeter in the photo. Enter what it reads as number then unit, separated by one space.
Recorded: 21 V
